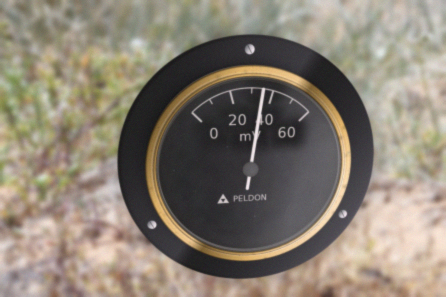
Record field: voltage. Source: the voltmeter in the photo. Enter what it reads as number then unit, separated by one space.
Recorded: 35 mV
